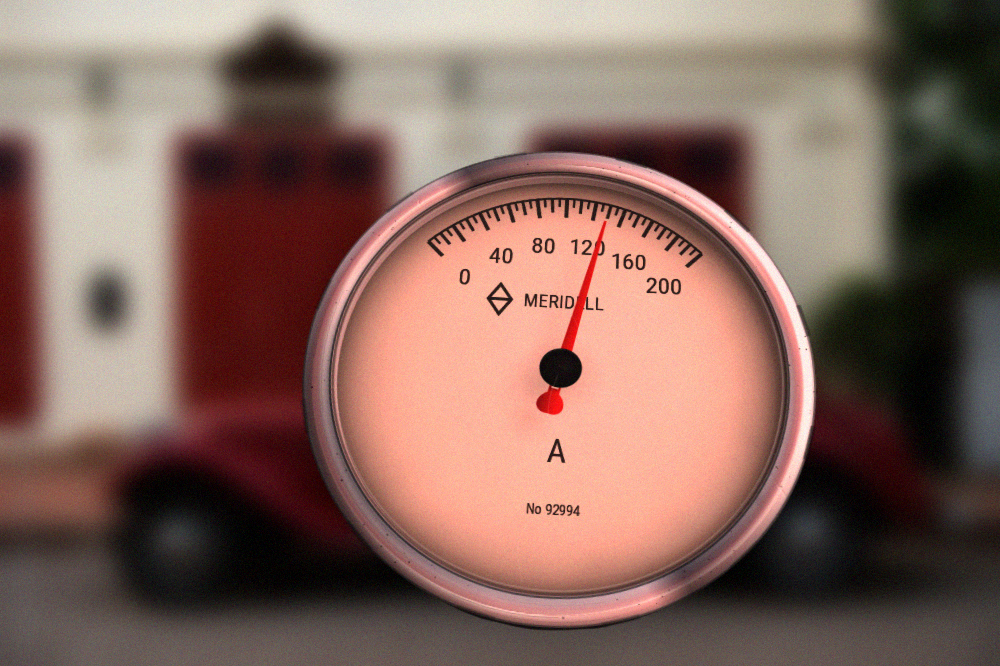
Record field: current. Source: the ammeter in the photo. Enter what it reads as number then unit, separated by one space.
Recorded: 130 A
